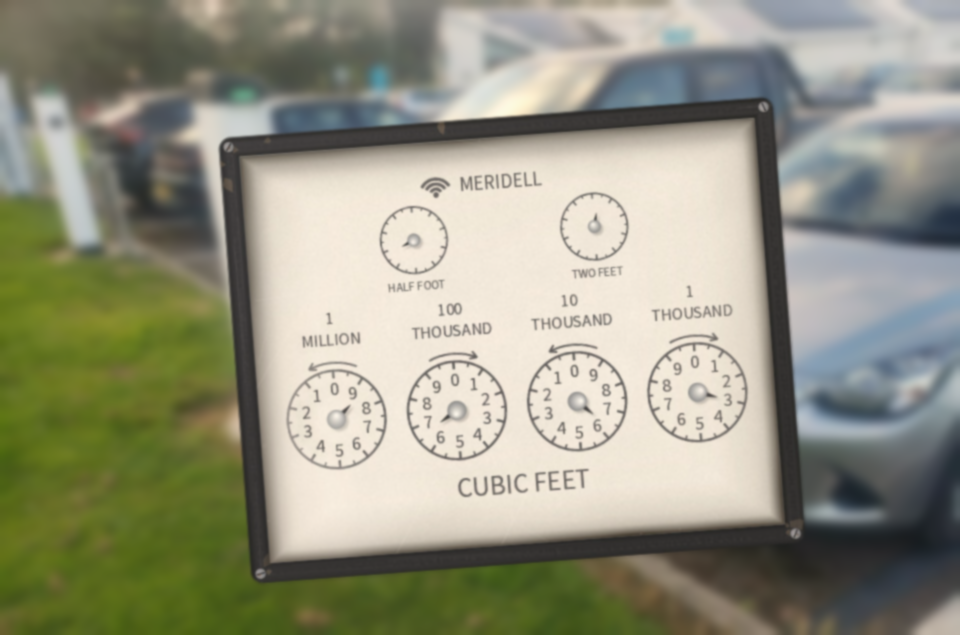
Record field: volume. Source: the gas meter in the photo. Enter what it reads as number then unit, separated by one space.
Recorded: 866300 ft³
